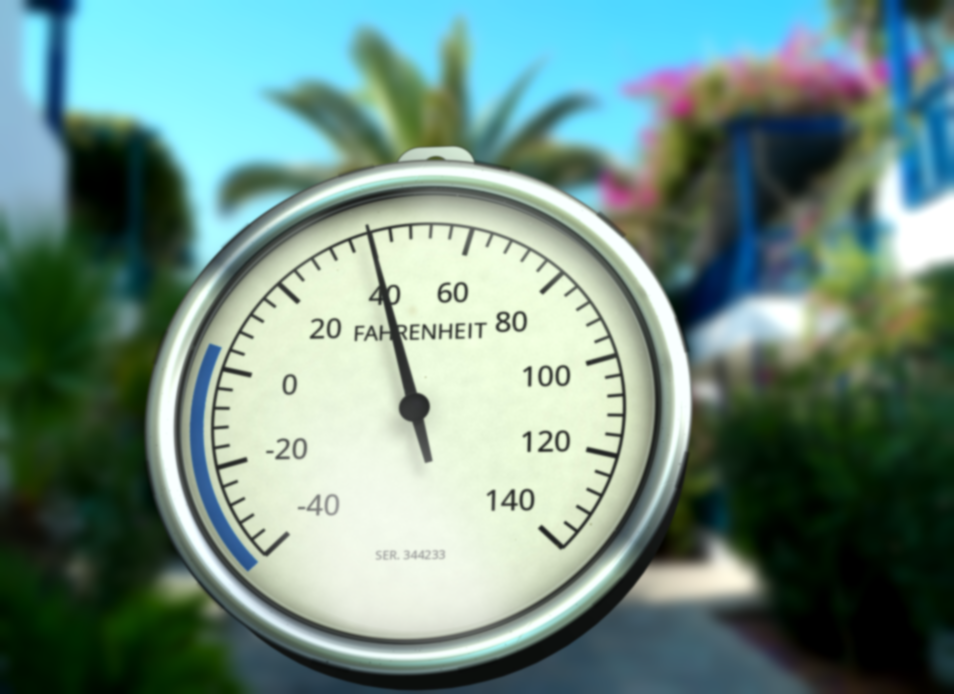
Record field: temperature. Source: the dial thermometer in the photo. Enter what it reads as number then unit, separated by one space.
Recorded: 40 °F
